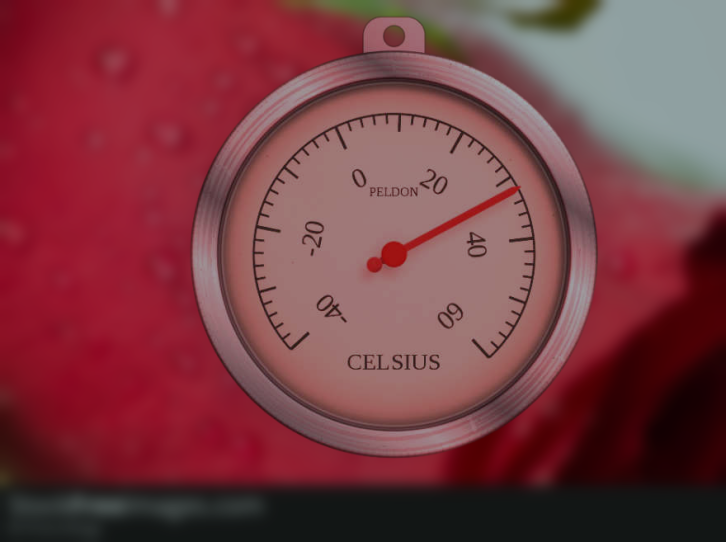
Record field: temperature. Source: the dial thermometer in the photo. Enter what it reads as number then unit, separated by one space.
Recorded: 32 °C
